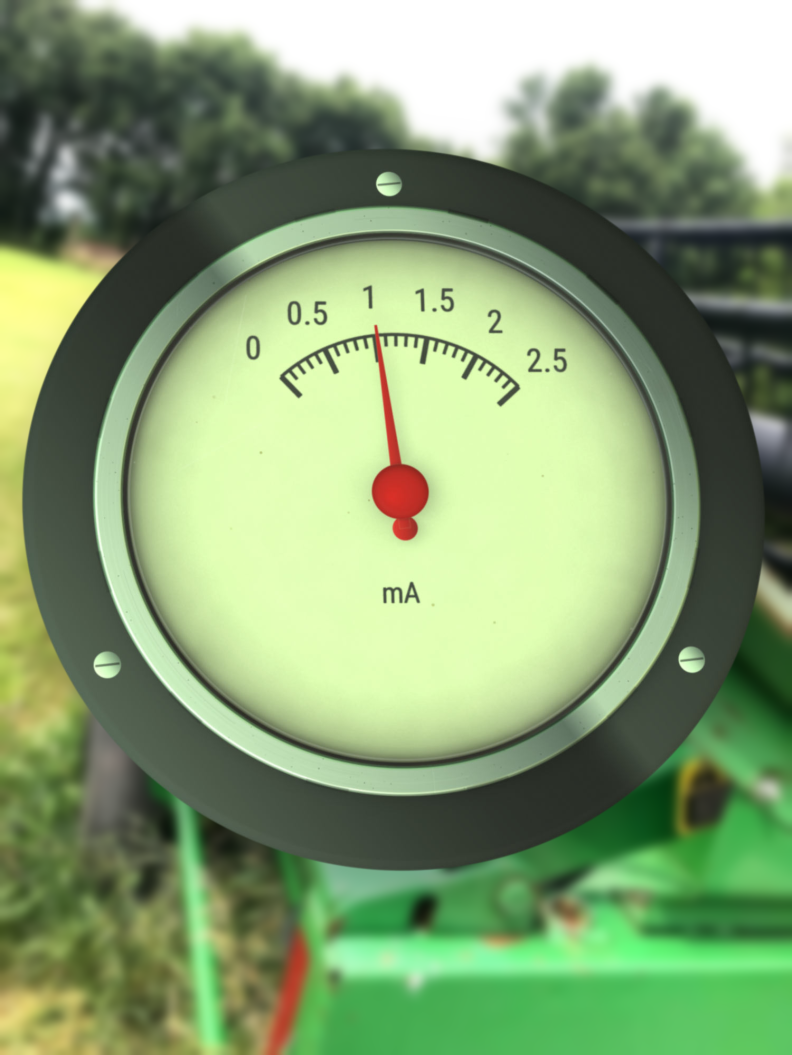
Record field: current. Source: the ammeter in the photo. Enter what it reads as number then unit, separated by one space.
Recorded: 1 mA
